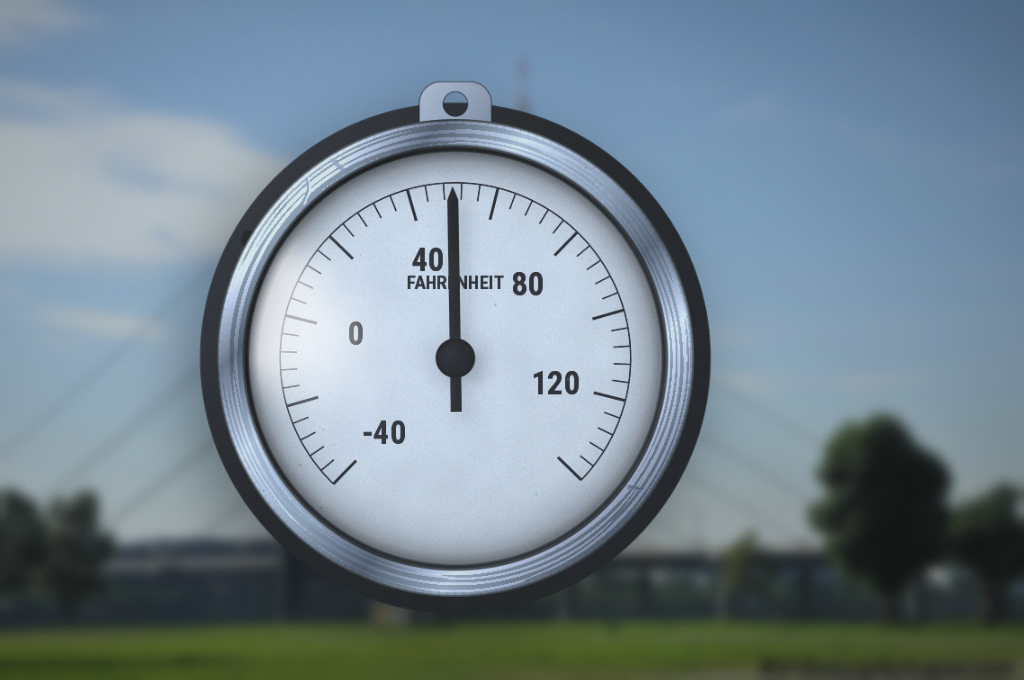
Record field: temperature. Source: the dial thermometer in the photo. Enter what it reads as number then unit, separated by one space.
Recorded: 50 °F
